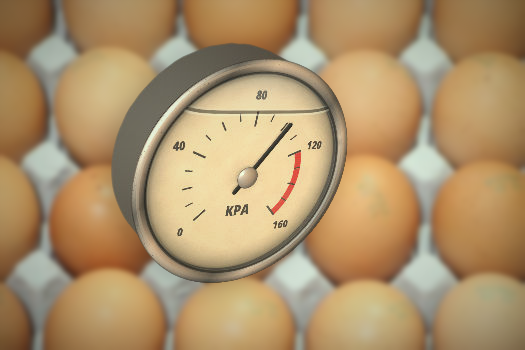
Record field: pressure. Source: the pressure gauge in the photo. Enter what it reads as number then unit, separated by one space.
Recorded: 100 kPa
